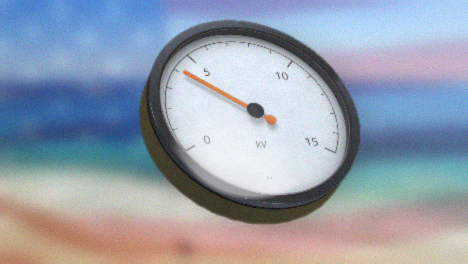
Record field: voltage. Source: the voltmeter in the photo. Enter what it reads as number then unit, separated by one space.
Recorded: 4 kV
